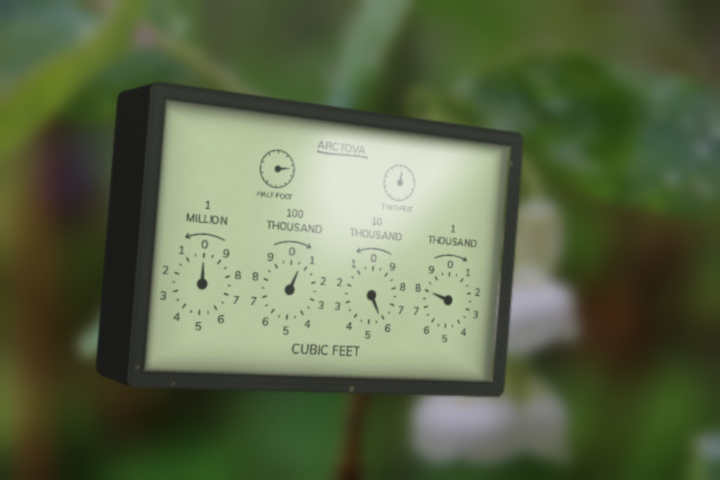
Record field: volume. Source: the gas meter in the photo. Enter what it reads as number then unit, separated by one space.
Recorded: 5800 ft³
